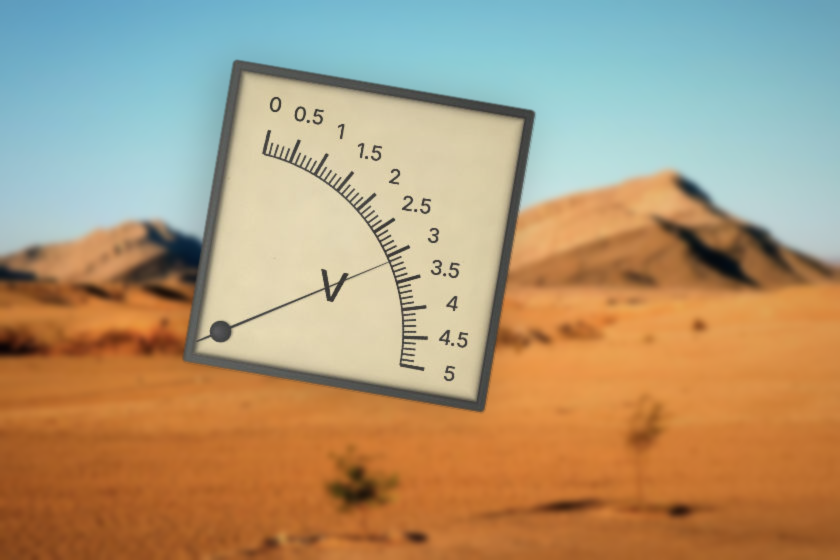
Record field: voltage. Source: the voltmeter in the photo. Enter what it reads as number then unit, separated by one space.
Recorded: 3.1 V
